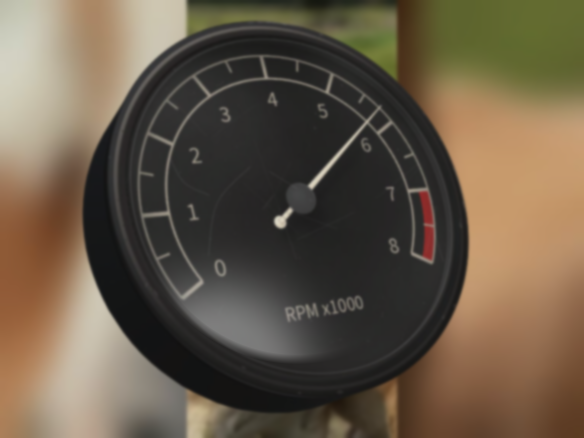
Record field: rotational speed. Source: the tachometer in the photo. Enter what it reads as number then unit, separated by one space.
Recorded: 5750 rpm
